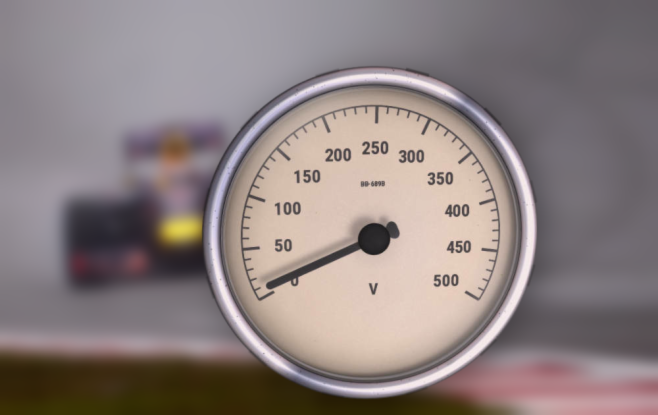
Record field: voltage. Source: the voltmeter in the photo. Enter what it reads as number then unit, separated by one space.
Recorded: 10 V
